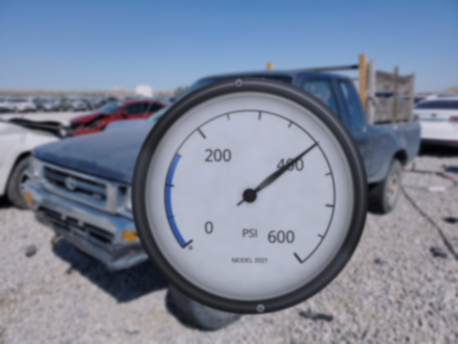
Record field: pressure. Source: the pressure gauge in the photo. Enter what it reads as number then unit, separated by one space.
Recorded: 400 psi
